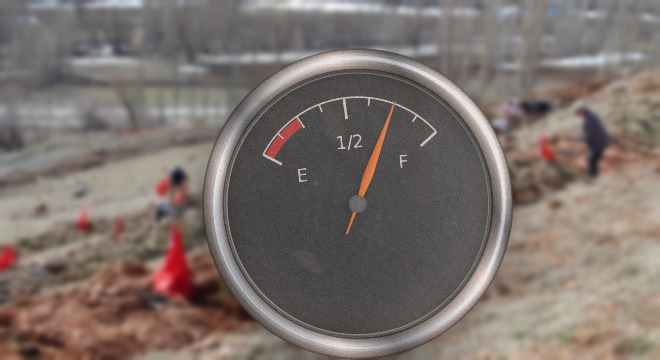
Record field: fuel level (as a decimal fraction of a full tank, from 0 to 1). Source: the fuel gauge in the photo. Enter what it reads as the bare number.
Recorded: 0.75
